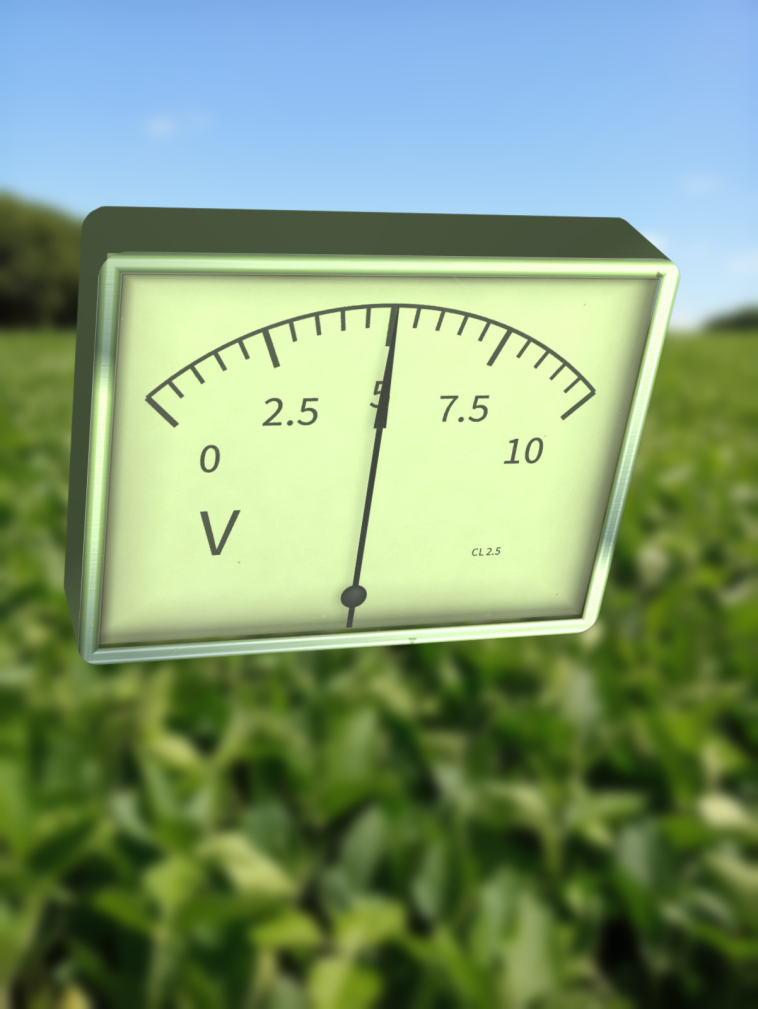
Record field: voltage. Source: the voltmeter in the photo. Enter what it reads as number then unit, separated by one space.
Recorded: 5 V
